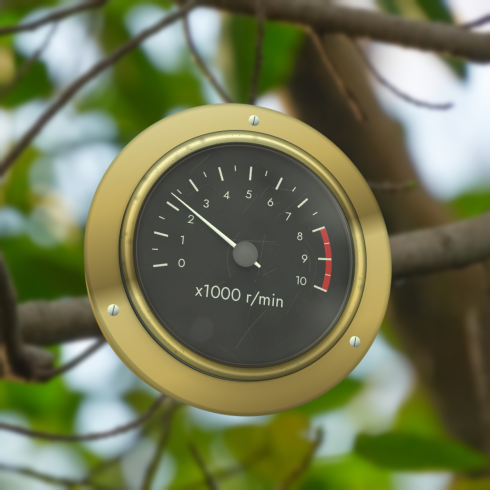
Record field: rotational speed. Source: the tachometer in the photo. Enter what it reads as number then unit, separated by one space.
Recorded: 2250 rpm
